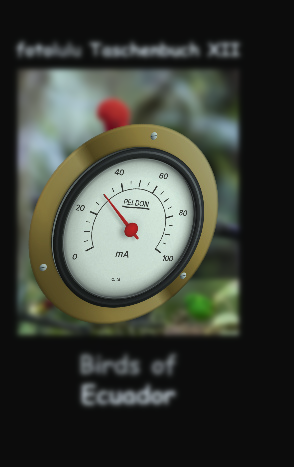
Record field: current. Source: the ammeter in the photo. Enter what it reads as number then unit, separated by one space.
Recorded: 30 mA
